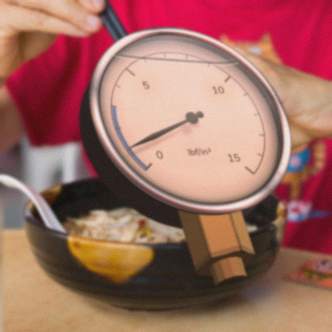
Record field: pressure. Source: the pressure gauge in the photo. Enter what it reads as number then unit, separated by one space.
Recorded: 1 psi
